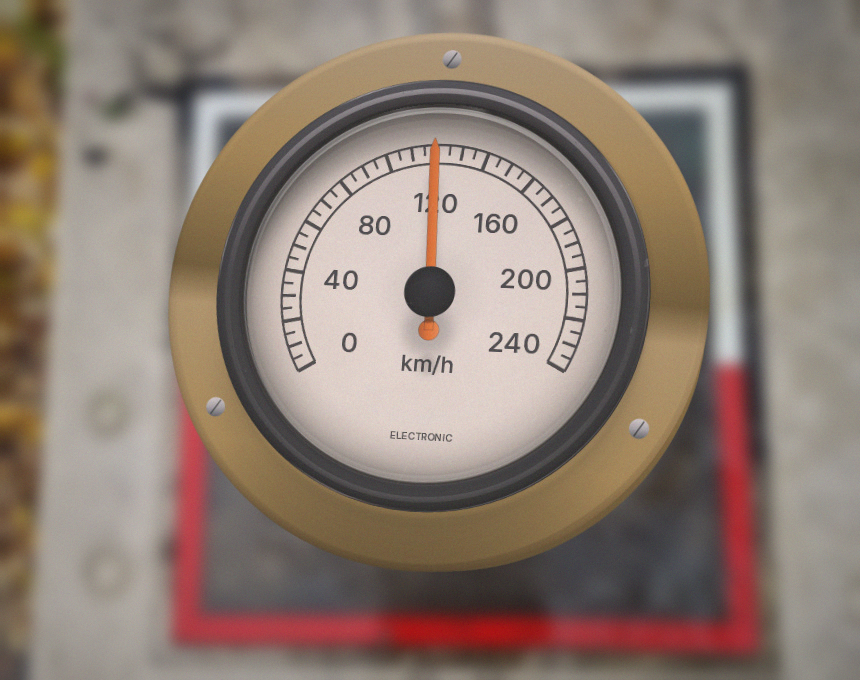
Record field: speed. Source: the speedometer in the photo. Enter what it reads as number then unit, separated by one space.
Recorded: 120 km/h
